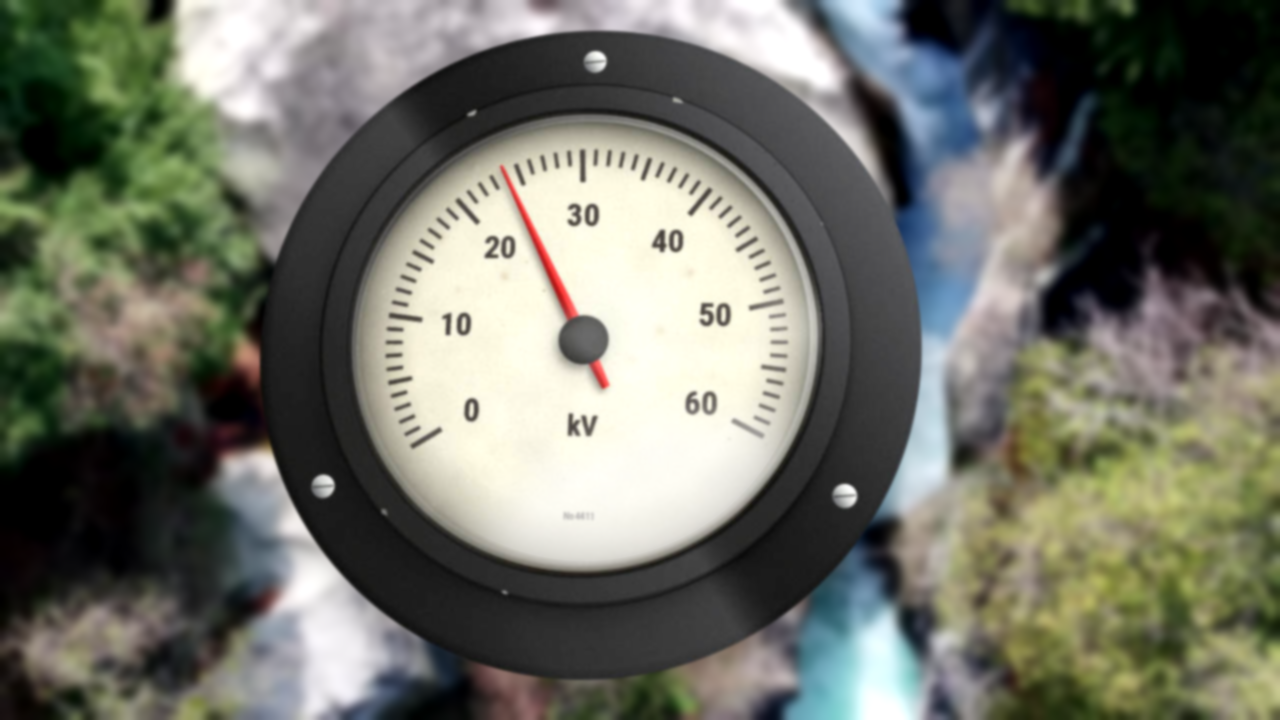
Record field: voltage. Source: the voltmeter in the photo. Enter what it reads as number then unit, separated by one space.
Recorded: 24 kV
